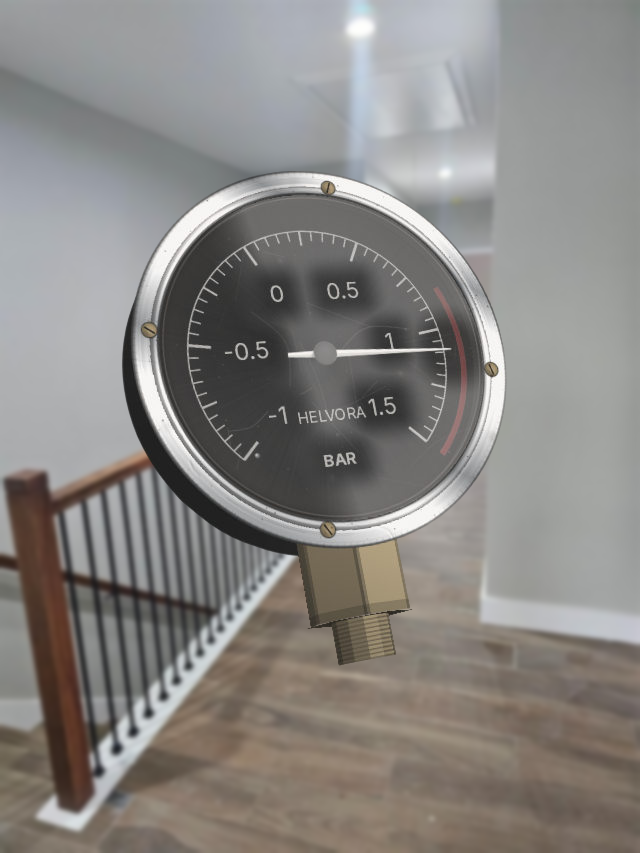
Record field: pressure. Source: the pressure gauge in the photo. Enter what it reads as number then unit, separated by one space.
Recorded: 1.1 bar
